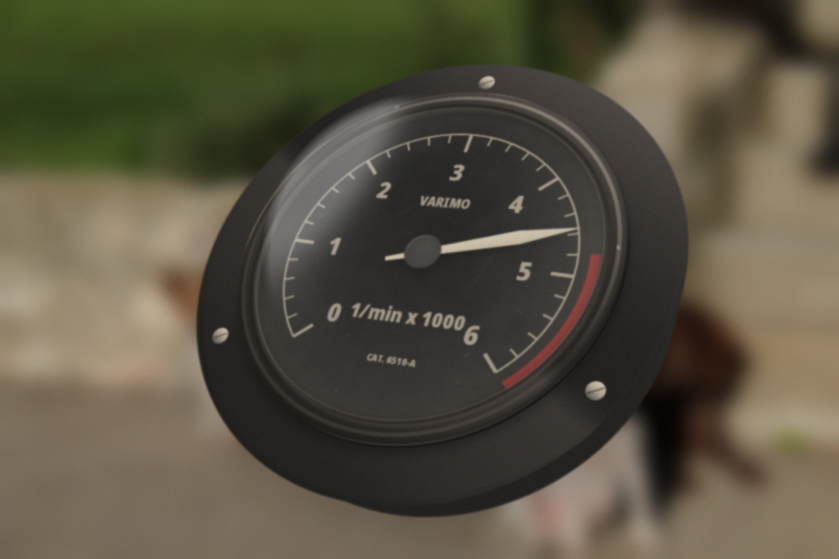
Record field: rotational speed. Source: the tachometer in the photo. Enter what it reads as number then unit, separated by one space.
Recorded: 4600 rpm
